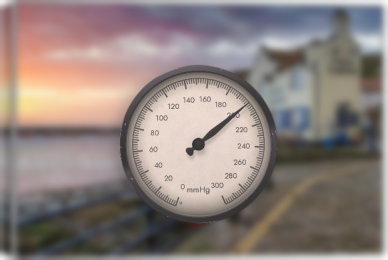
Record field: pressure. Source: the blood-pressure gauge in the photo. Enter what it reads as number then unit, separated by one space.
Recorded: 200 mmHg
